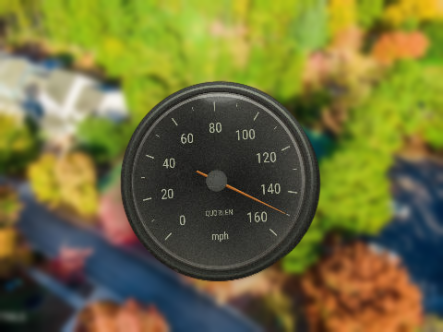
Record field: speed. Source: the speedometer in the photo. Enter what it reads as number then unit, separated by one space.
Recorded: 150 mph
